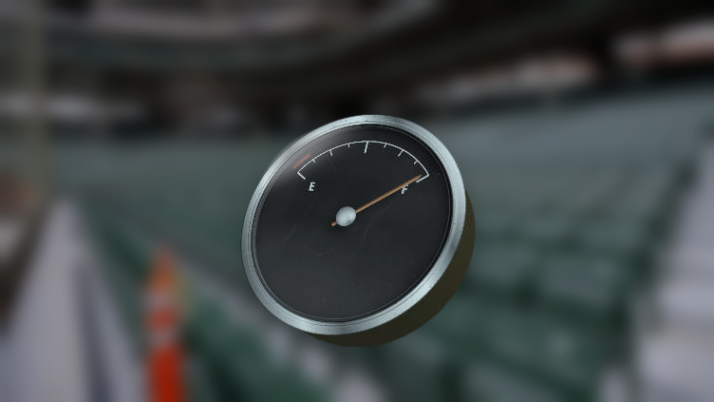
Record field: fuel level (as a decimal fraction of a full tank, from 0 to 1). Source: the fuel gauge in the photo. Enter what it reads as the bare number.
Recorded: 1
